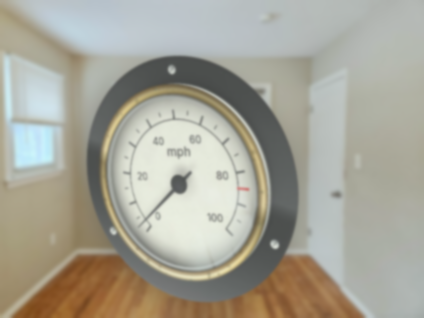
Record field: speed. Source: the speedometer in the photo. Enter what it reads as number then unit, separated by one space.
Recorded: 2.5 mph
